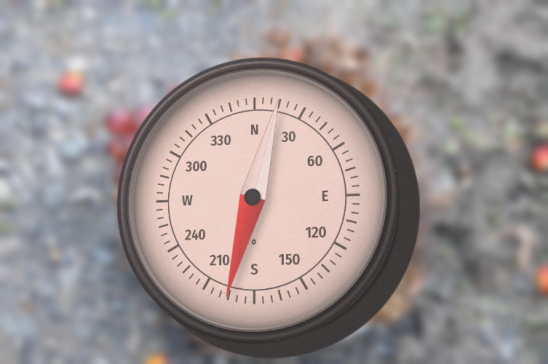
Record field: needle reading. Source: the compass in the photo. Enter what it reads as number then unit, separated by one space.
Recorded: 195 °
